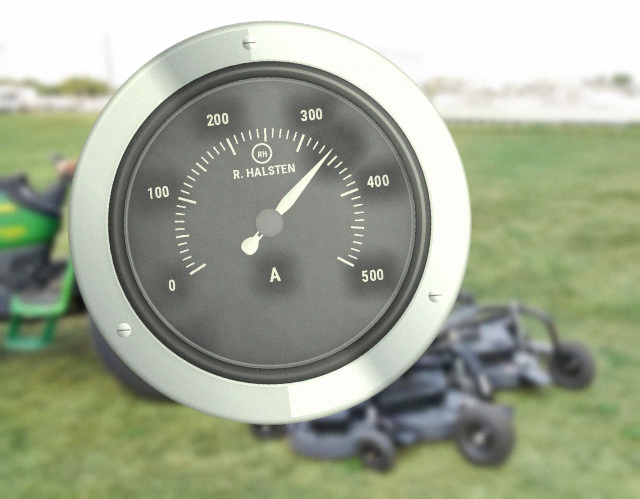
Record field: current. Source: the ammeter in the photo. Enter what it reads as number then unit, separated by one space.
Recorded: 340 A
